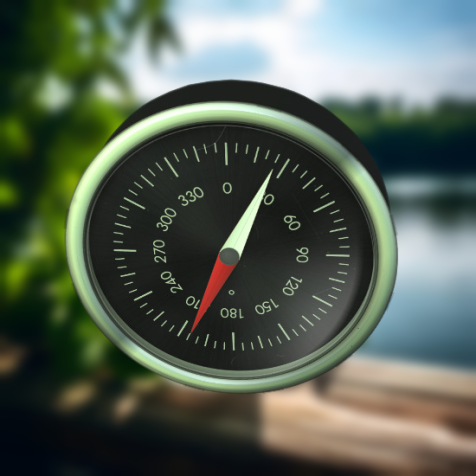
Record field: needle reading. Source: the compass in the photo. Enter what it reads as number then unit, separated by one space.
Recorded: 205 °
